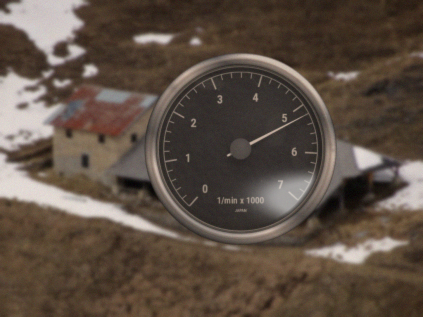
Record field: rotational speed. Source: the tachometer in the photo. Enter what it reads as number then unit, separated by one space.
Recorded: 5200 rpm
